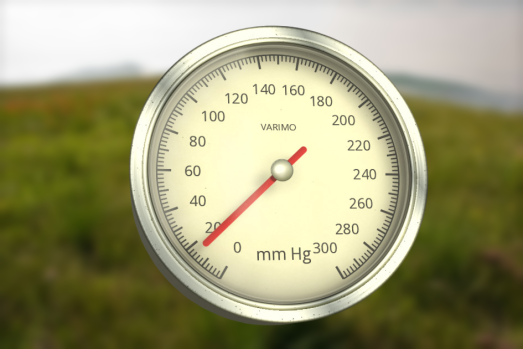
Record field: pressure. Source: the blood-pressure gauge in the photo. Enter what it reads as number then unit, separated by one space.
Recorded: 16 mmHg
